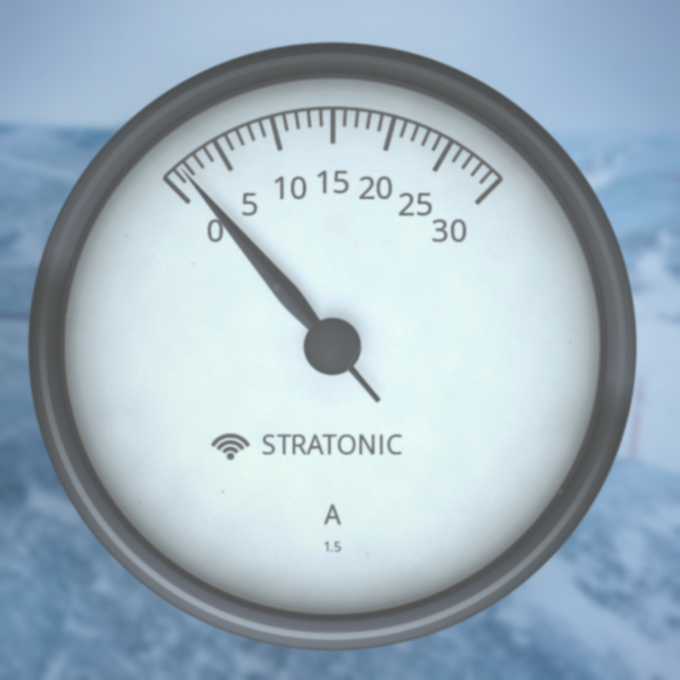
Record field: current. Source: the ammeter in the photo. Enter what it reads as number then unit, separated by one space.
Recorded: 1.5 A
